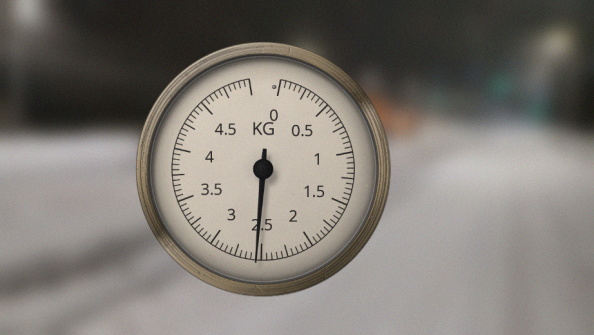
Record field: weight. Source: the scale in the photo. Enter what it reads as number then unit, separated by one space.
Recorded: 2.55 kg
